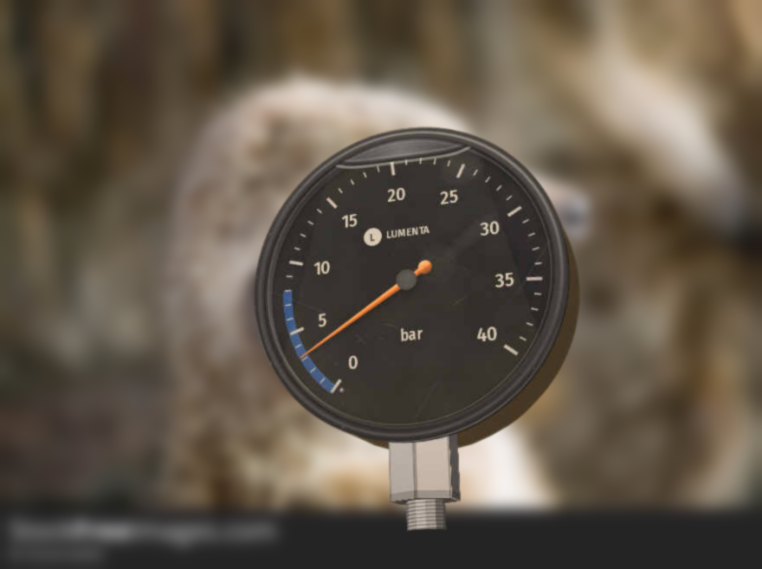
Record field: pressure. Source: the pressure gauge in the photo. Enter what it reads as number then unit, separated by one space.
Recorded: 3 bar
